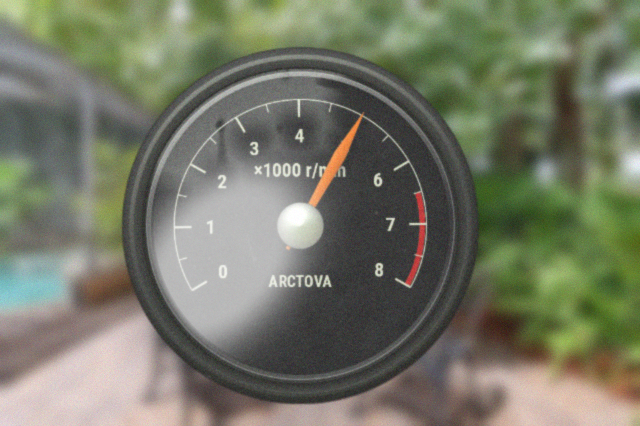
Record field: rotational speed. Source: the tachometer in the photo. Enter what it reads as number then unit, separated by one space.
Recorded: 5000 rpm
